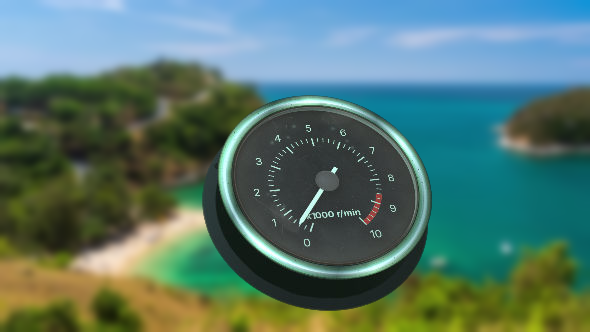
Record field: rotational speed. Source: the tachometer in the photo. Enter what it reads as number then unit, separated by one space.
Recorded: 400 rpm
